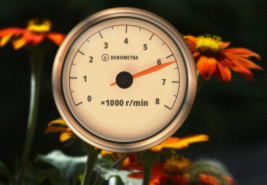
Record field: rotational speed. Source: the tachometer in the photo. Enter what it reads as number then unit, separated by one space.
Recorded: 6250 rpm
